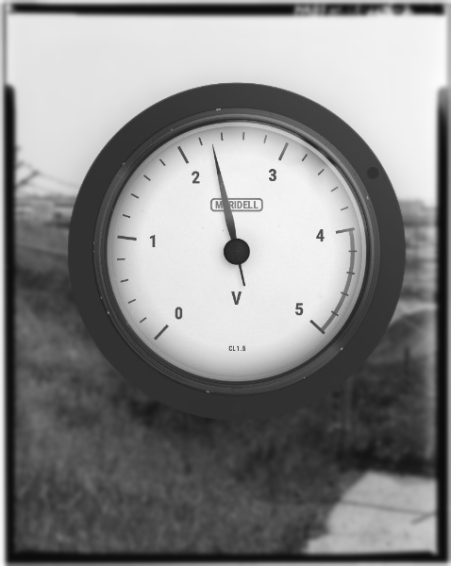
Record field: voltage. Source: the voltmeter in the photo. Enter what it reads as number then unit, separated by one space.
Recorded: 2.3 V
